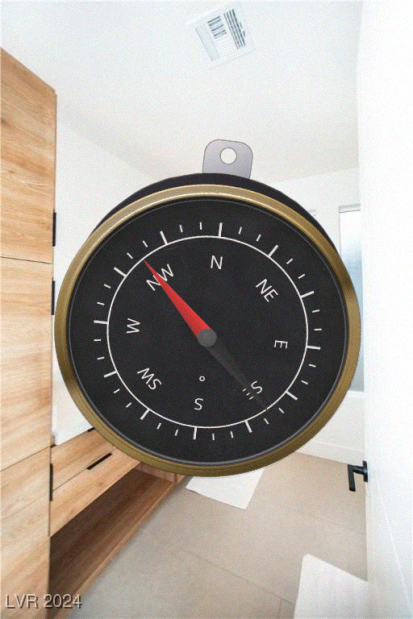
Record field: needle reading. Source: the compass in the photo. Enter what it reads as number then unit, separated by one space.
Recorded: 315 °
